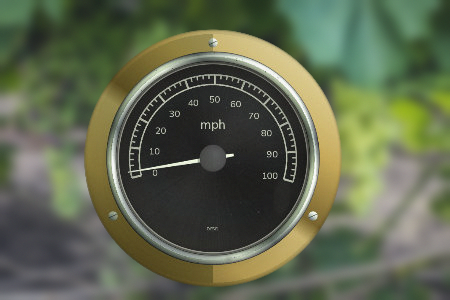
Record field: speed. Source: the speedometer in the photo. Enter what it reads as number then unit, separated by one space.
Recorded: 2 mph
